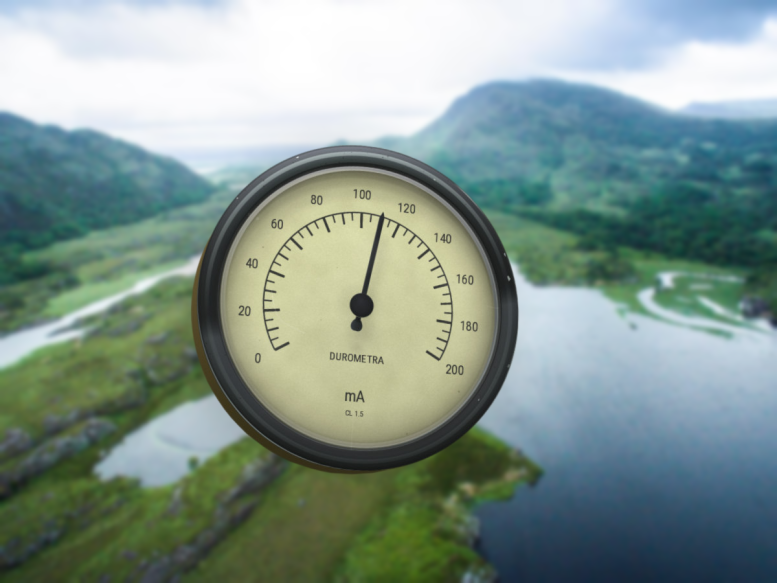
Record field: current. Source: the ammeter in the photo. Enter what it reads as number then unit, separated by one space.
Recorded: 110 mA
